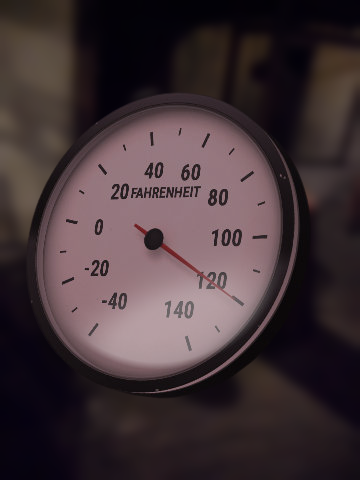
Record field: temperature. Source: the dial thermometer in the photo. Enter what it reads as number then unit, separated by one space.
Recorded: 120 °F
